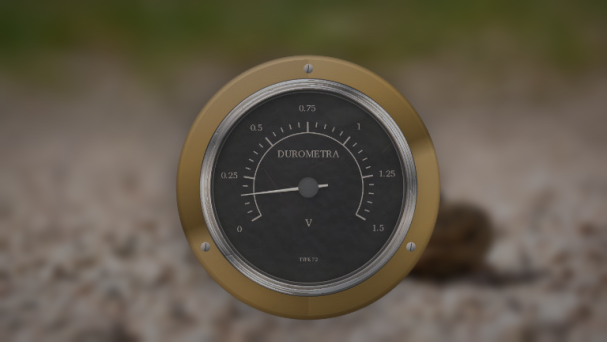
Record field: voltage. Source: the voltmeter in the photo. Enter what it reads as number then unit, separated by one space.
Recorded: 0.15 V
